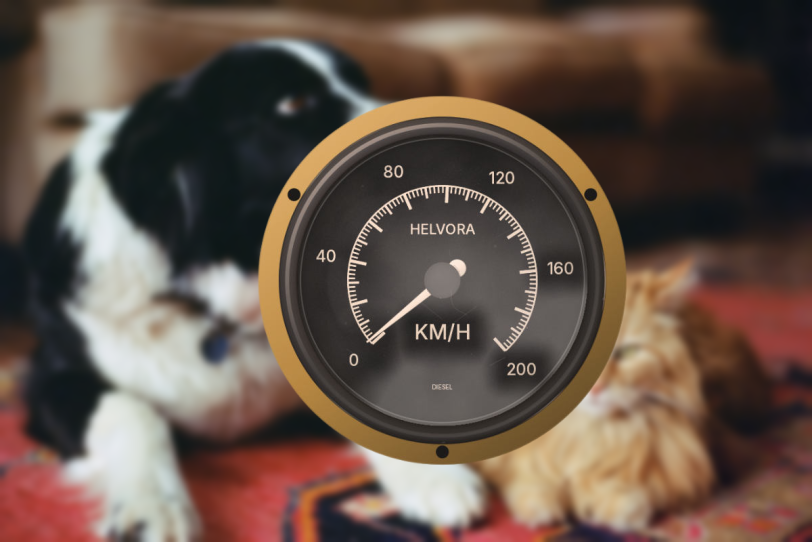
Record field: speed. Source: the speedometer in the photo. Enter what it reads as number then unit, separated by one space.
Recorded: 2 km/h
